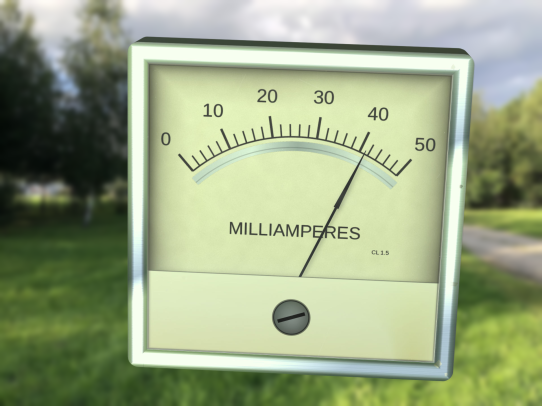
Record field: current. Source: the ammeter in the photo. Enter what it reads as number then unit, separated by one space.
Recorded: 41 mA
